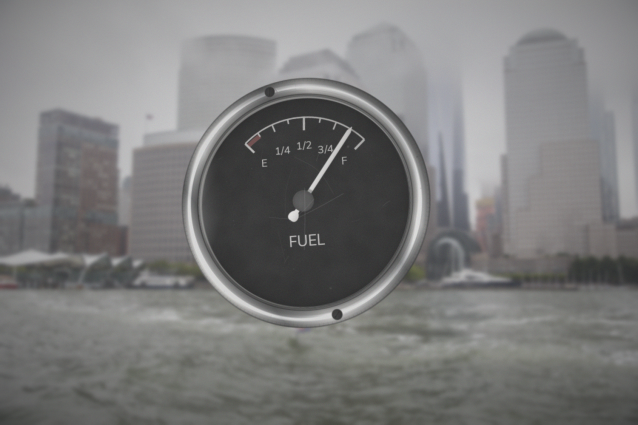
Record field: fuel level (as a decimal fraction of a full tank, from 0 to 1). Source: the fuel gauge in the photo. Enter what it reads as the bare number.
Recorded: 0.875
